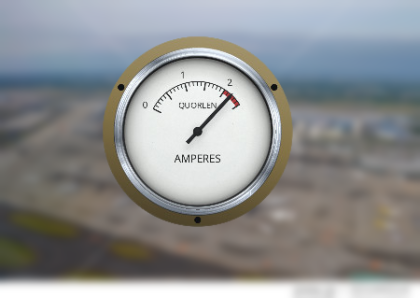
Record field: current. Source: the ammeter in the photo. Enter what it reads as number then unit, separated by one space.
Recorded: 2.2 A
